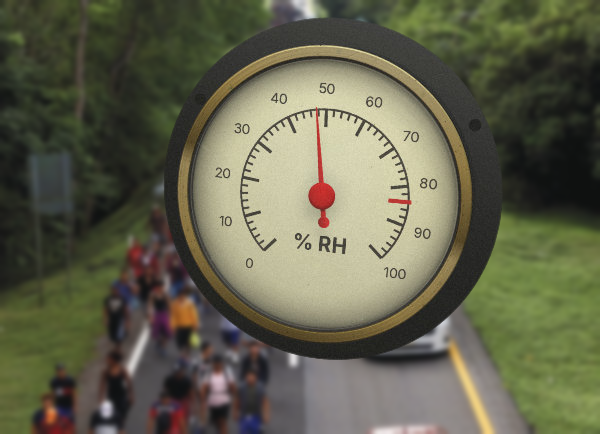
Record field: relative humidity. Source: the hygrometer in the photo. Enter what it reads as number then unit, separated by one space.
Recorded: 48 %
